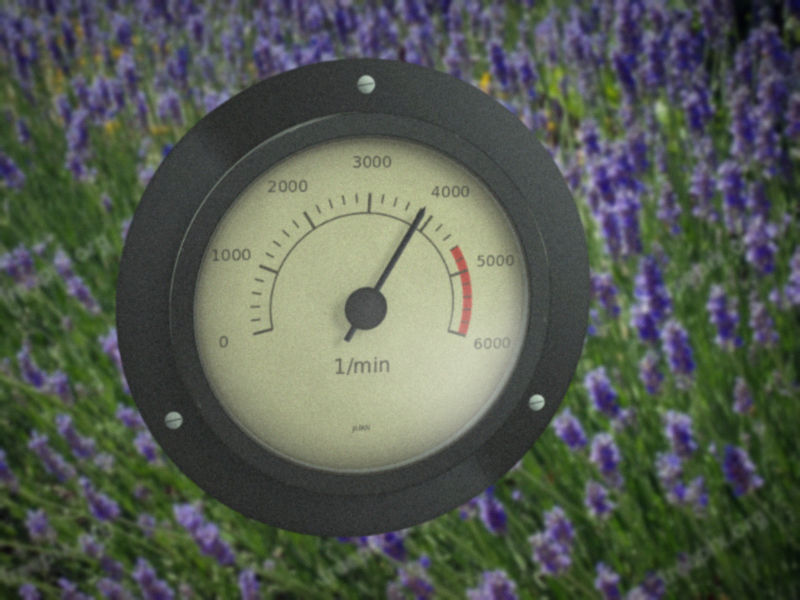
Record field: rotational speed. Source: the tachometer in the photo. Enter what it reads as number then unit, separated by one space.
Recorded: 3800 rpm
